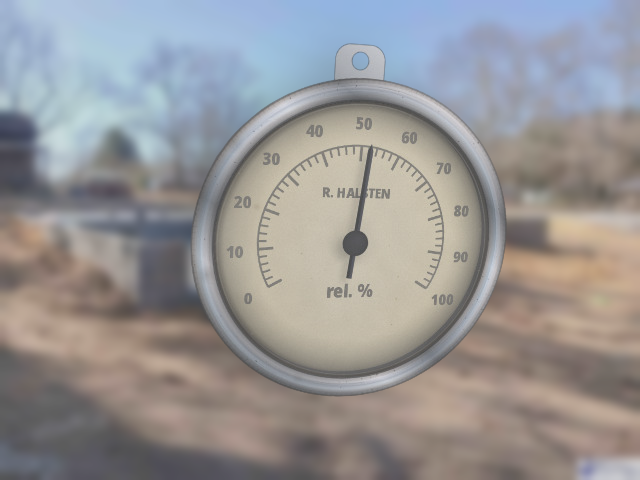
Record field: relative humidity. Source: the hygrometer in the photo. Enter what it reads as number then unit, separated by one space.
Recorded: 52 %
